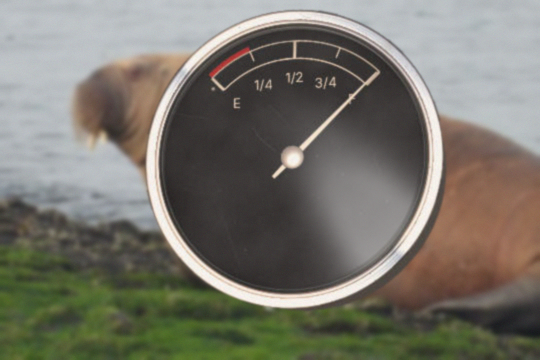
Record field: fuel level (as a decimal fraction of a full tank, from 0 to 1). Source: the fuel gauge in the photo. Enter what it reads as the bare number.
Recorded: 1
